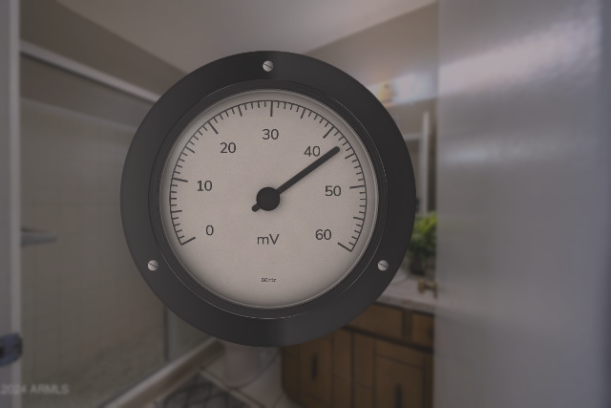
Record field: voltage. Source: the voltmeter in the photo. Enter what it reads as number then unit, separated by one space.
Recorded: 43 mV
